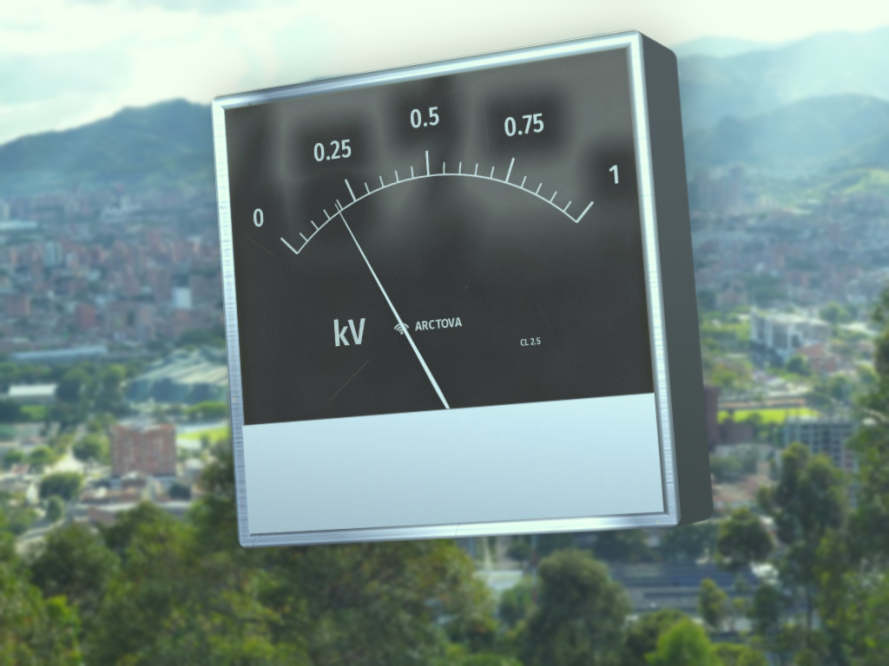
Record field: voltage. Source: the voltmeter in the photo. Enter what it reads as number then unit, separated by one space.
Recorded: 0.2 kV
